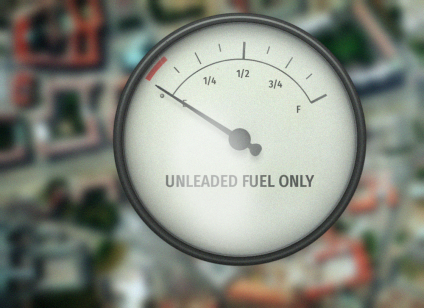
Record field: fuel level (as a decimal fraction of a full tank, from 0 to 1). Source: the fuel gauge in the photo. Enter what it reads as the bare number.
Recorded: 0
